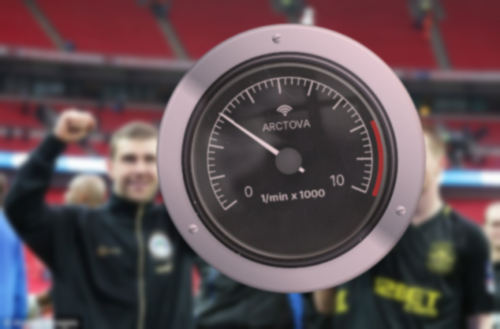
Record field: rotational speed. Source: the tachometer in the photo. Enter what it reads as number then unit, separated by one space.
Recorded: 3000 rpm
